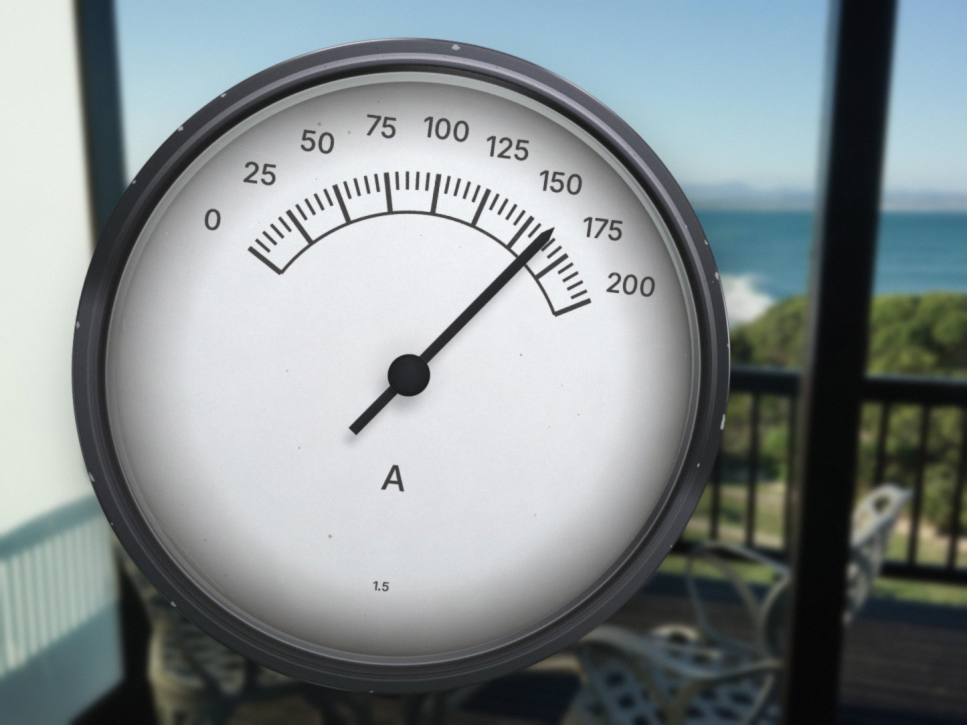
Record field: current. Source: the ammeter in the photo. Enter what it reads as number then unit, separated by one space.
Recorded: 160 A
